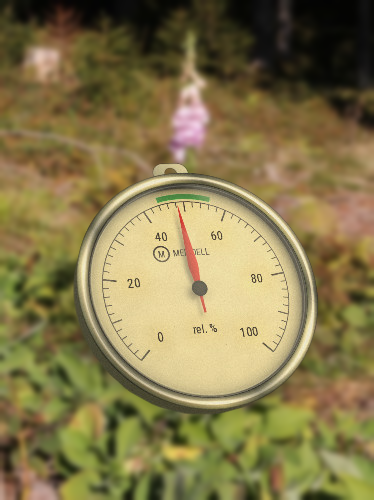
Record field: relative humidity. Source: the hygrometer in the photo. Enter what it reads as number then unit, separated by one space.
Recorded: 48 %
